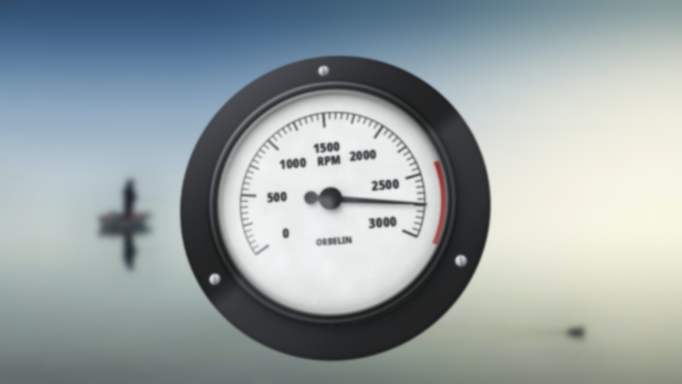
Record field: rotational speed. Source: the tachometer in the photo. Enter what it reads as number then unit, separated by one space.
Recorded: 2750 rpm
